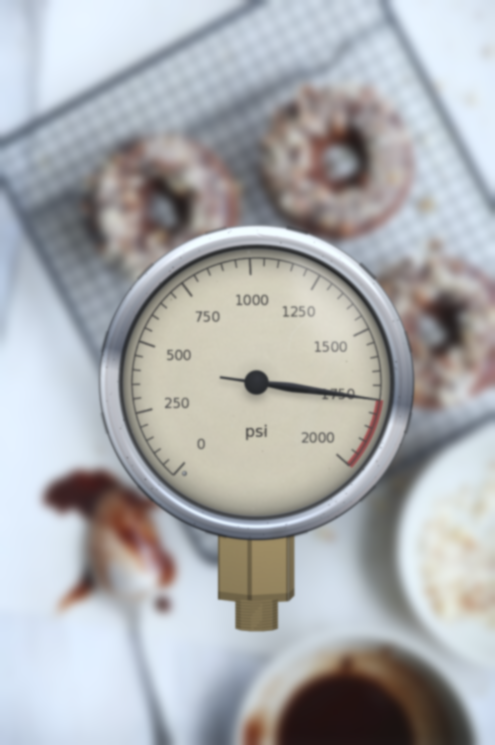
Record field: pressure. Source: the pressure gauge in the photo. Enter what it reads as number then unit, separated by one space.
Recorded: 1750 psi
